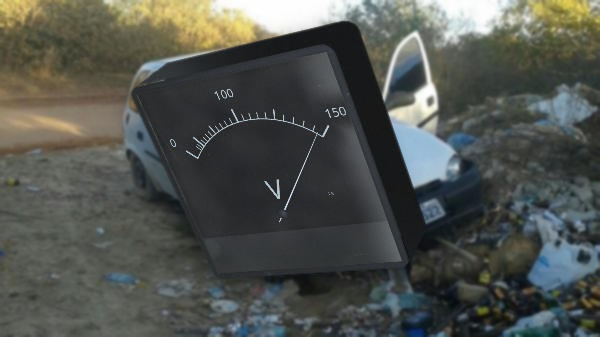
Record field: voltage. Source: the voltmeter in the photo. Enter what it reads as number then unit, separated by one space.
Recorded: 147.5 V
